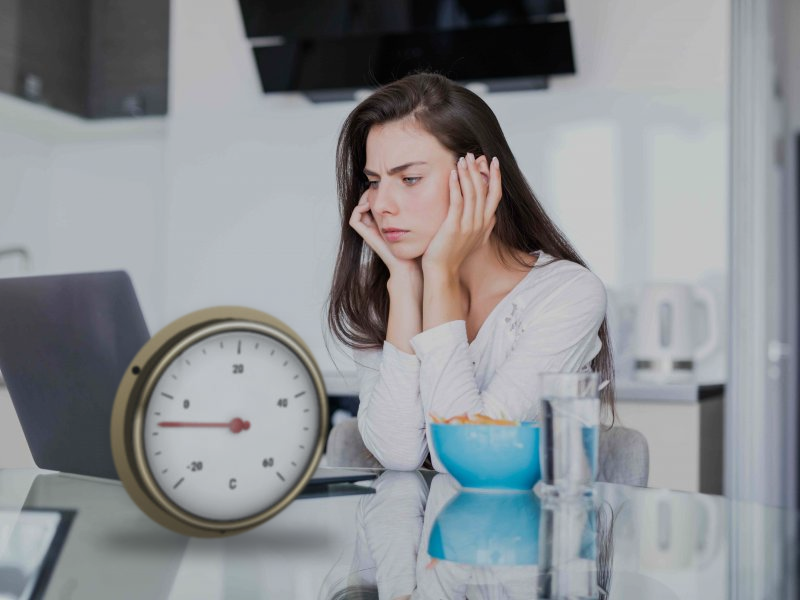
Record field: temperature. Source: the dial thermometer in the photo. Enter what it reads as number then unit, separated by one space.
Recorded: -6 °C
